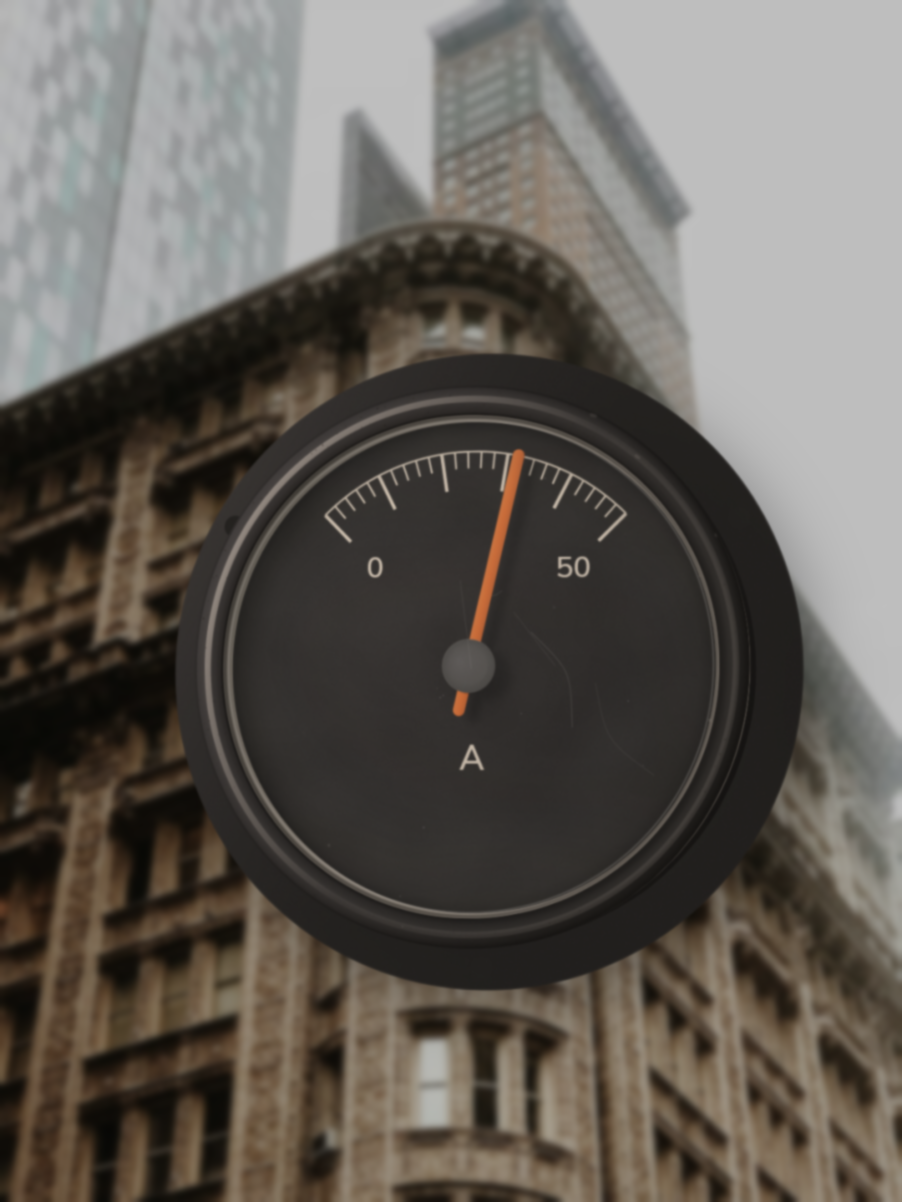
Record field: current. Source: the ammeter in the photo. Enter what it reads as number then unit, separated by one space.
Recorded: 32 A
